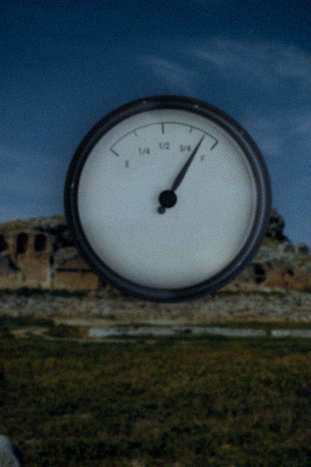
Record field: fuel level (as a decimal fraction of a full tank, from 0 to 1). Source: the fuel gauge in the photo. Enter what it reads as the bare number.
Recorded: 0.875
